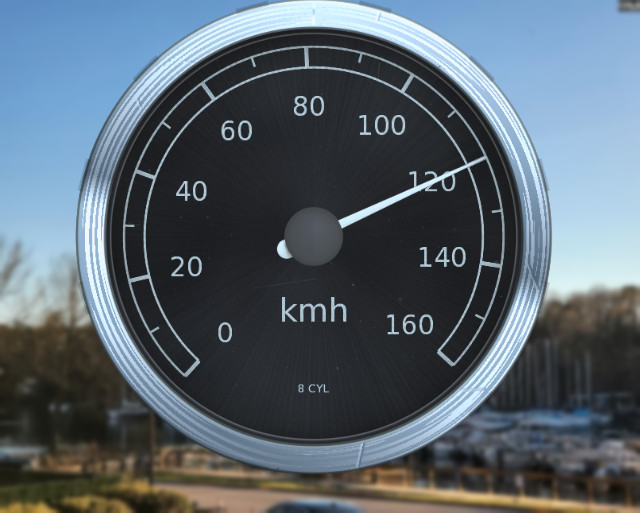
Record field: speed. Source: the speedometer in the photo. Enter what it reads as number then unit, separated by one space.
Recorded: 120 km/h
